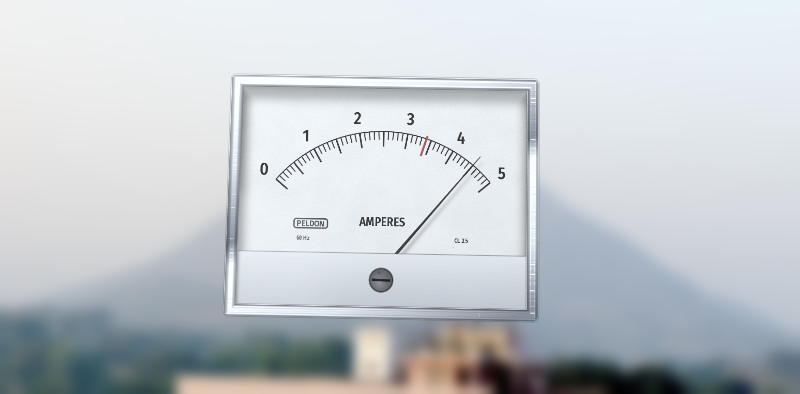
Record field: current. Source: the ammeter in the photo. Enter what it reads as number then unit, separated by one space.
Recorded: 4.5 A
